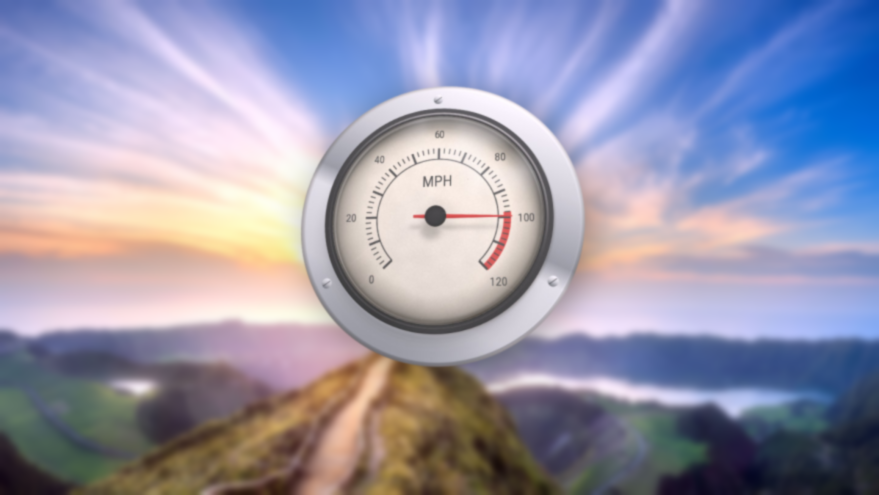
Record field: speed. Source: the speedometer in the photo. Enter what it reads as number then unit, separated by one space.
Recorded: 100 mph
